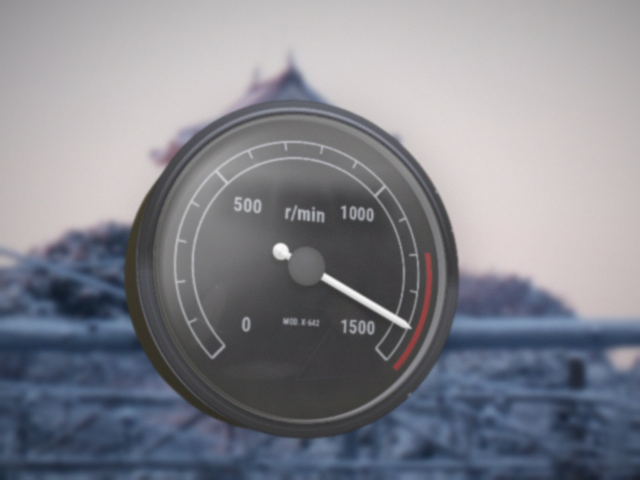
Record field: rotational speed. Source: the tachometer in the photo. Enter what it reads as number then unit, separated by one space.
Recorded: 1400 rpm
